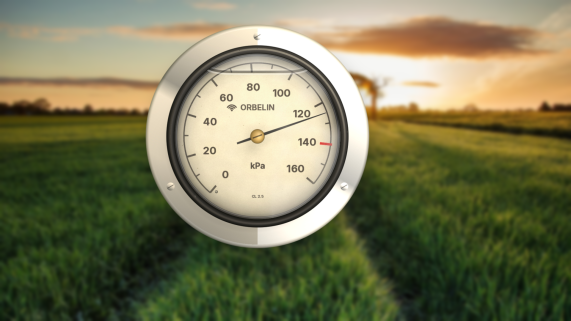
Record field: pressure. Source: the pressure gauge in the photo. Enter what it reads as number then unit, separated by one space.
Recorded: 125 kPa
